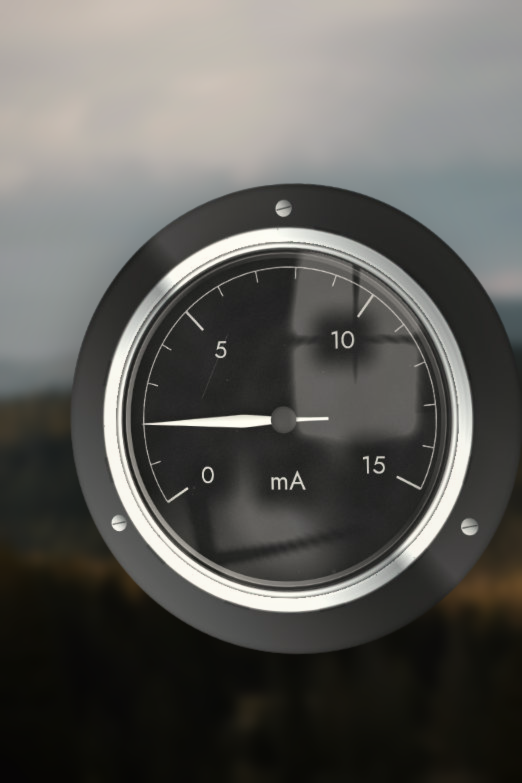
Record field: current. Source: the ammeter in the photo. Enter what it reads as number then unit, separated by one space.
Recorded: 2 mA
